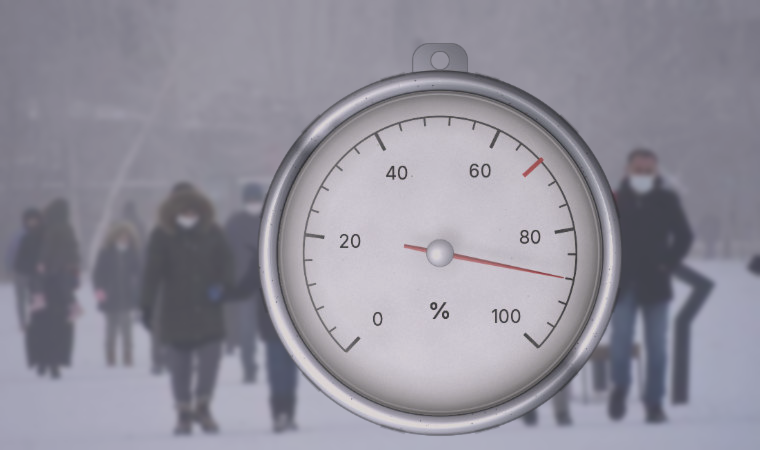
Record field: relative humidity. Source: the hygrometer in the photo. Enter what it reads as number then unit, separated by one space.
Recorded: 88 %
